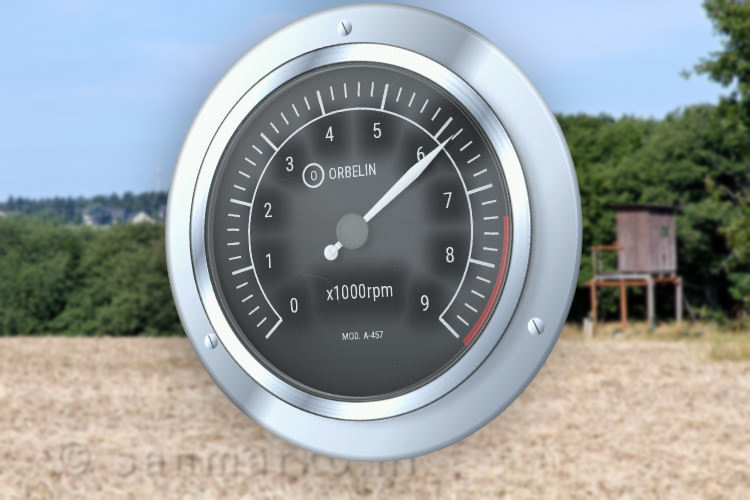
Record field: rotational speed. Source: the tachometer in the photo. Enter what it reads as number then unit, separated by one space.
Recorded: 6200 rpm
